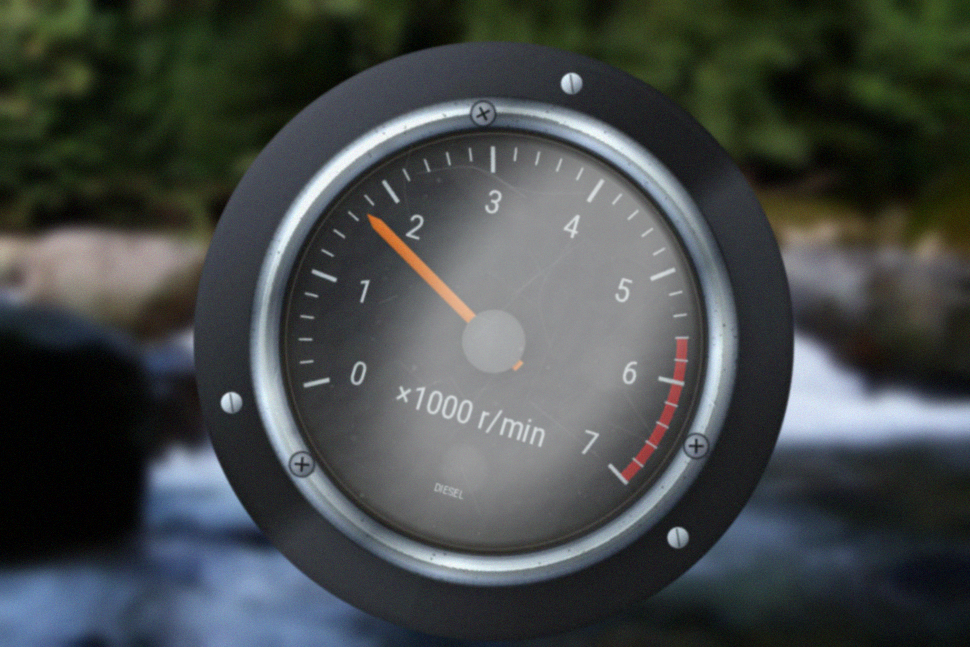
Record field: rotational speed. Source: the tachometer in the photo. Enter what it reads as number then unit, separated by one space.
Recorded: 1700 rpm
